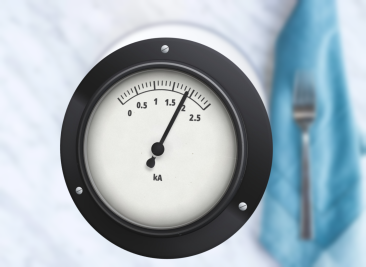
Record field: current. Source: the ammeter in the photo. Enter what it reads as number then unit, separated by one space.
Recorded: 1.9 kA
